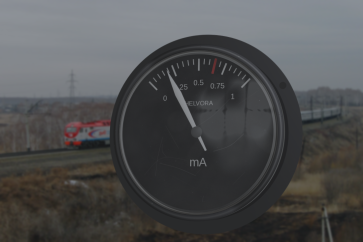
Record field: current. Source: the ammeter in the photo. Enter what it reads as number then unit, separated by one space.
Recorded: 0.2 mA
